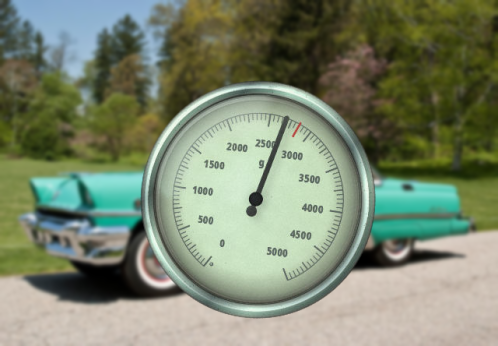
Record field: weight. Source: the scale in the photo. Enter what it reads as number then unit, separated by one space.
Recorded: 2700 g
